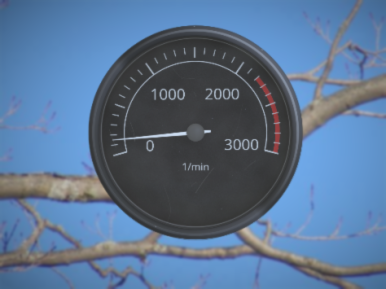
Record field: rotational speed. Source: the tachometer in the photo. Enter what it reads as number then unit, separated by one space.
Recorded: 150 rpm
